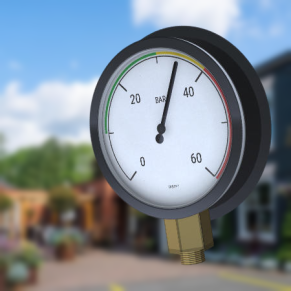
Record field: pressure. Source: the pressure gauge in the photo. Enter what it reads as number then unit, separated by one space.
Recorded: 35 bar
